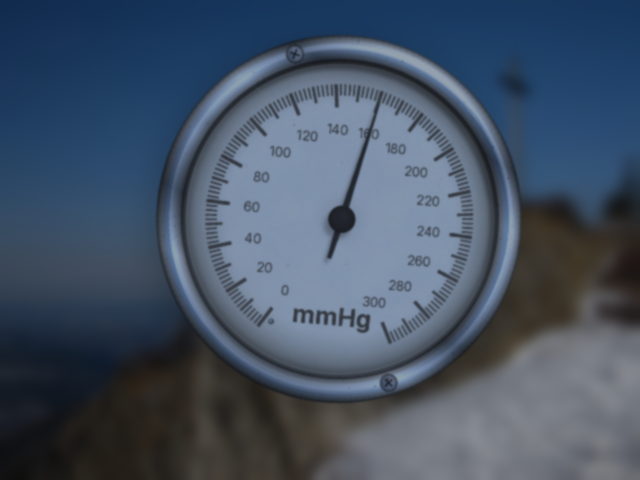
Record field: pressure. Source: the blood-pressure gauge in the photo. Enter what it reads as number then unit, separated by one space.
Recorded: 160 mmHg
